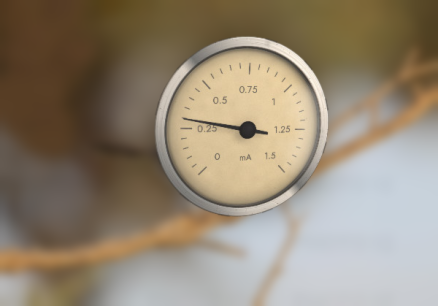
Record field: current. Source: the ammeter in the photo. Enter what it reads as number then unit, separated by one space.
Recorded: 0.3 mA
